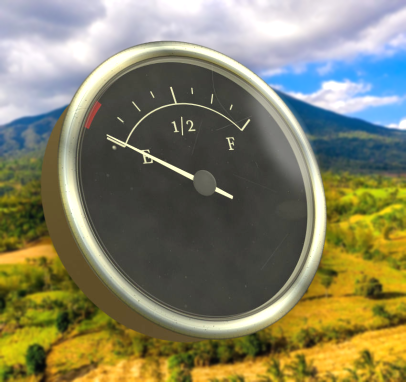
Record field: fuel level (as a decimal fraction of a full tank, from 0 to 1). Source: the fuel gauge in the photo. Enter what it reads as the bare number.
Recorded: 0
